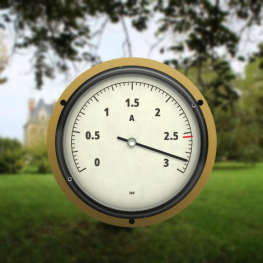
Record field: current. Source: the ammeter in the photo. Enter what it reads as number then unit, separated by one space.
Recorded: 2.85 A
